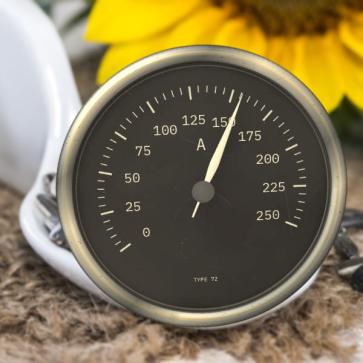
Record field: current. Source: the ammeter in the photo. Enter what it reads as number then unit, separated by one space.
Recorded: 155 A
